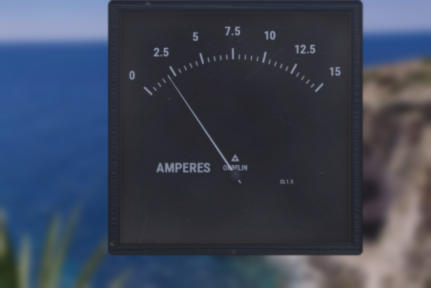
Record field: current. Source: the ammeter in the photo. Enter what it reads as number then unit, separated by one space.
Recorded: 2 A
